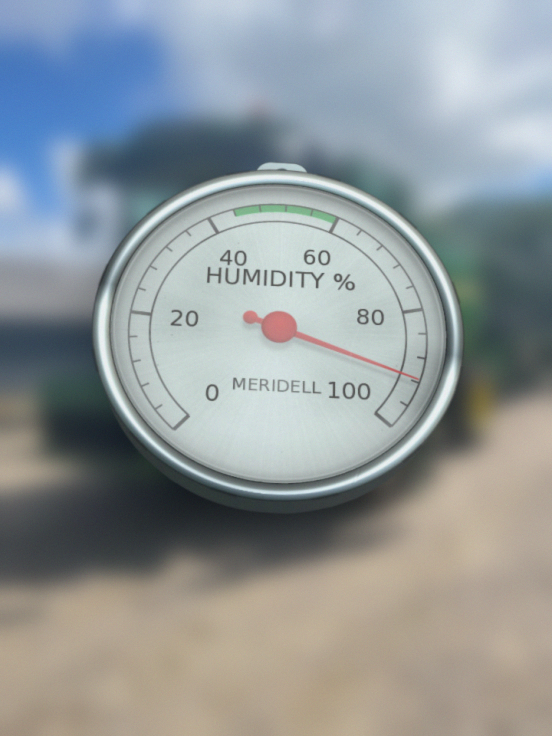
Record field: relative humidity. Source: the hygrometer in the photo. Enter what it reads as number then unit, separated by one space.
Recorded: 92 %
